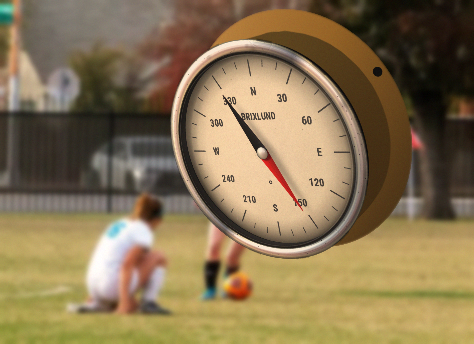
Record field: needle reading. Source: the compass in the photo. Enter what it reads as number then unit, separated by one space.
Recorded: 150 °
